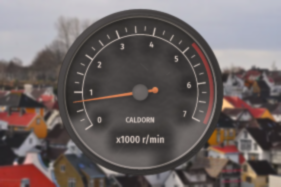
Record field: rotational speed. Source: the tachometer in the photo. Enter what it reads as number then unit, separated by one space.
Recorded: 750 rpm
